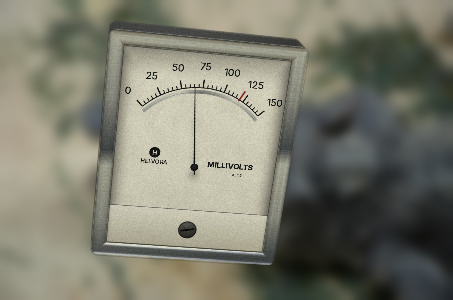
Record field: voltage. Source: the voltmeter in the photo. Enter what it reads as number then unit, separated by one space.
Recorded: 65 mV
